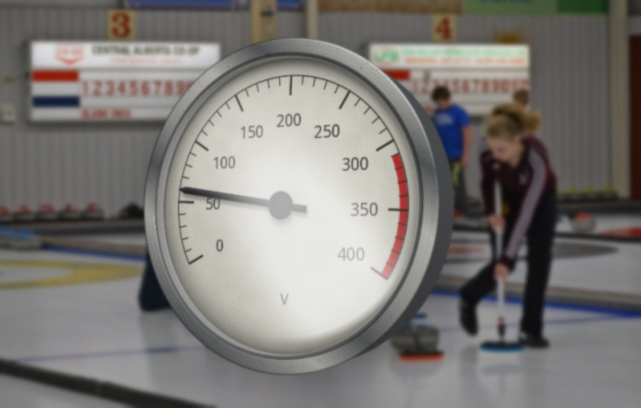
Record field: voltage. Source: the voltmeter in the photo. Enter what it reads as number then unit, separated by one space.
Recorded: 60 V
